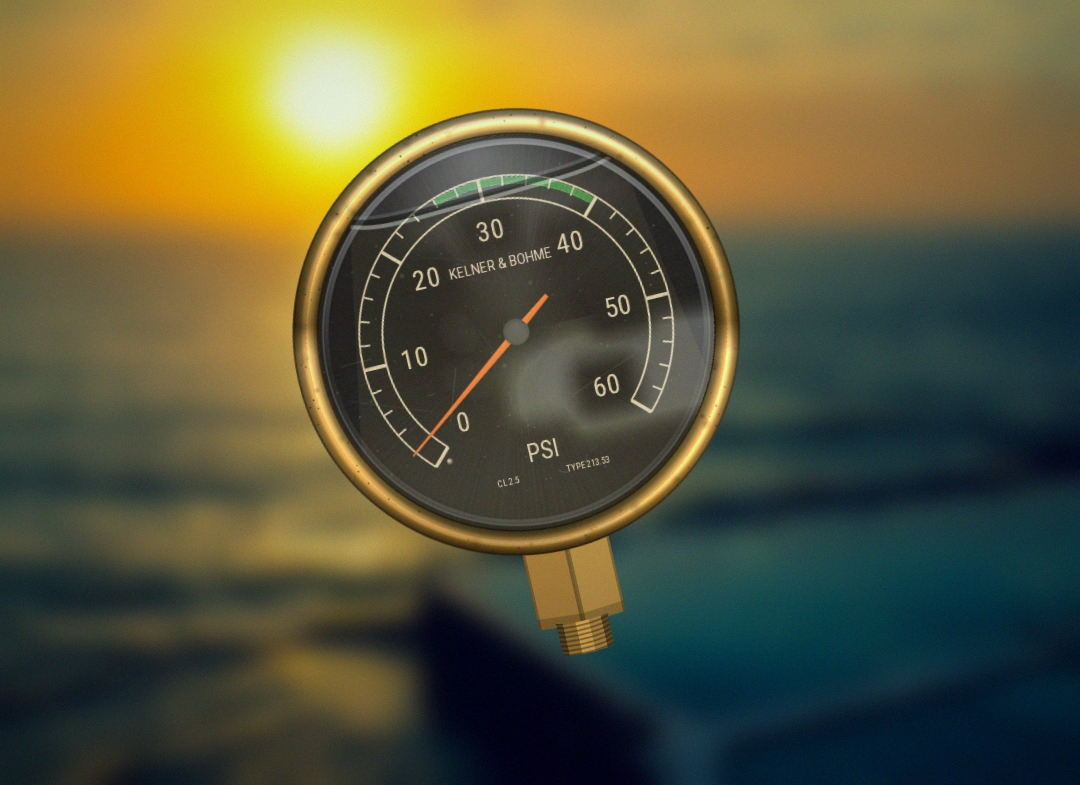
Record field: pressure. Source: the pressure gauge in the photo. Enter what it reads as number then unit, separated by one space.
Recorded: 2 psi
